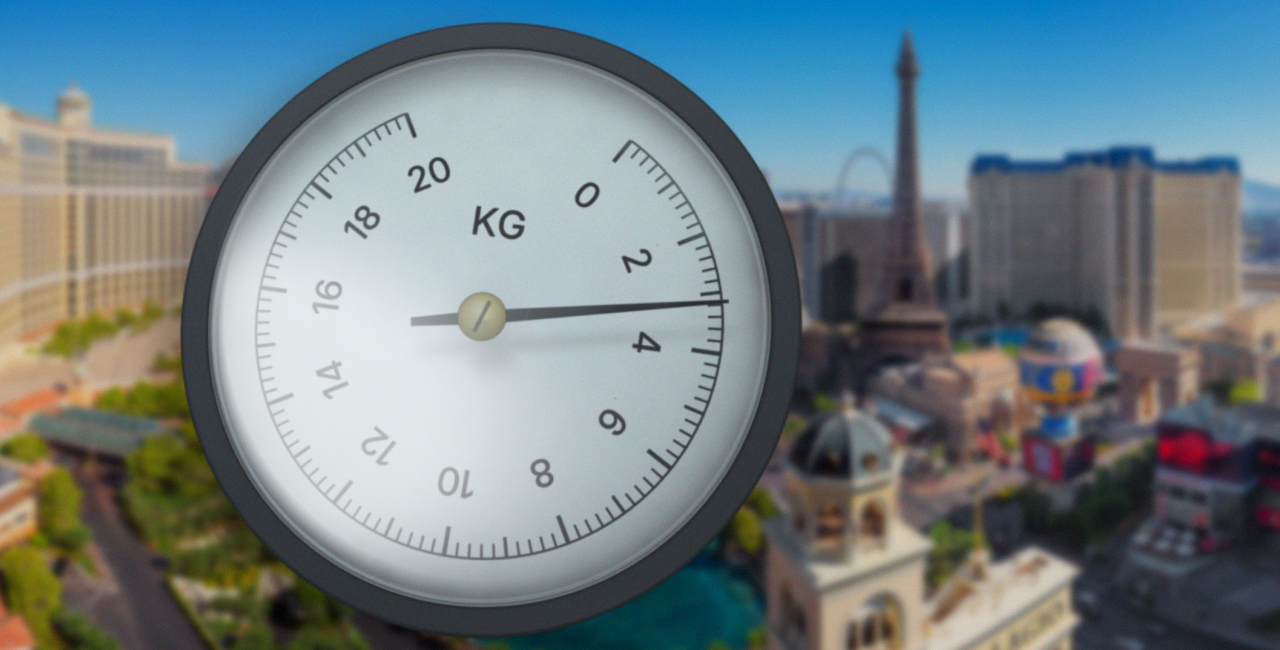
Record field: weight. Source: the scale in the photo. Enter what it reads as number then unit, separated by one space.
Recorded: 3.2 kg
